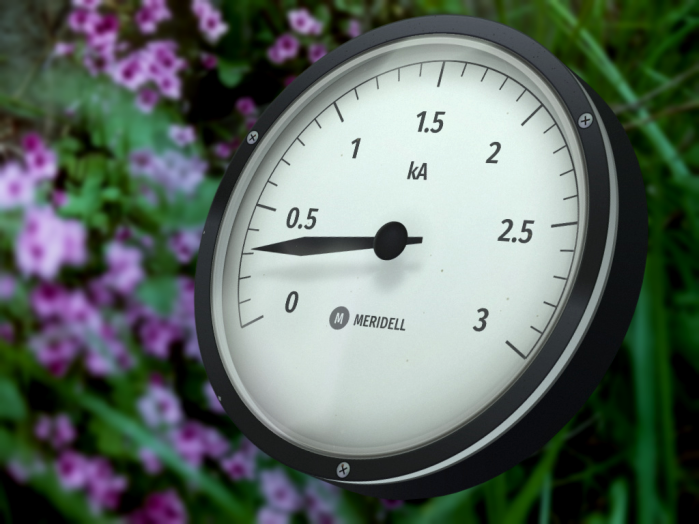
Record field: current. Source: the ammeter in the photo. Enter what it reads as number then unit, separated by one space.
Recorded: 0.3 kA
